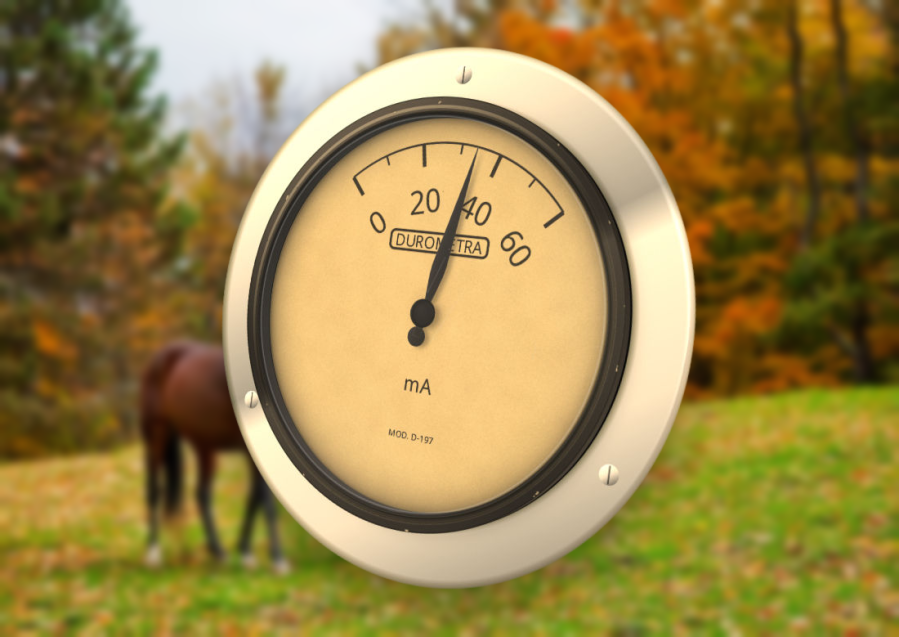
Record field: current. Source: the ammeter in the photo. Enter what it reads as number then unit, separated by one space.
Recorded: 35 mA
